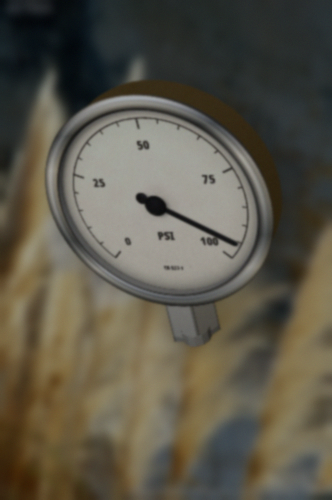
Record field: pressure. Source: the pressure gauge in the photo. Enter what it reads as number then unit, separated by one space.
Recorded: 95 psi
